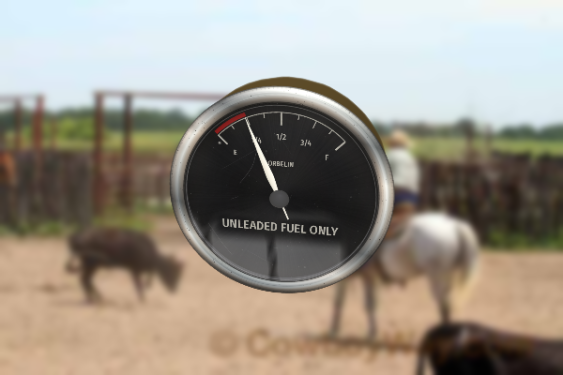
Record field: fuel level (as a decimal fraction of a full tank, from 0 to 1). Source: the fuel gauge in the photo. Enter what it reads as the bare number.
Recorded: 0.25
